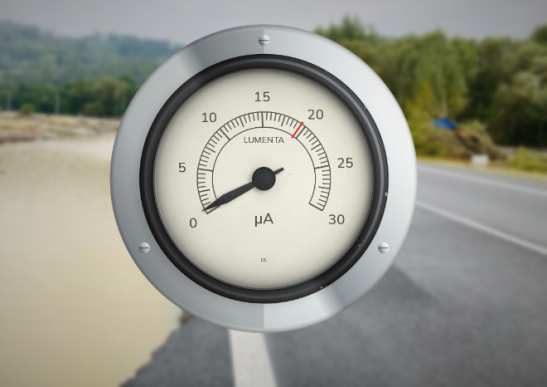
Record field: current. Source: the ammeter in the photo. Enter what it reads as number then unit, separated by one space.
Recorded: 0.5 µA
